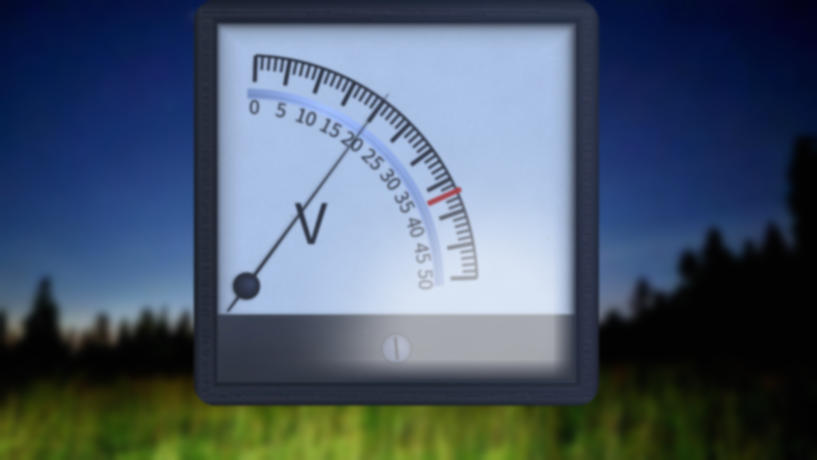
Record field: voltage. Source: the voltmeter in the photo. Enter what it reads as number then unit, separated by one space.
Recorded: 20 V
